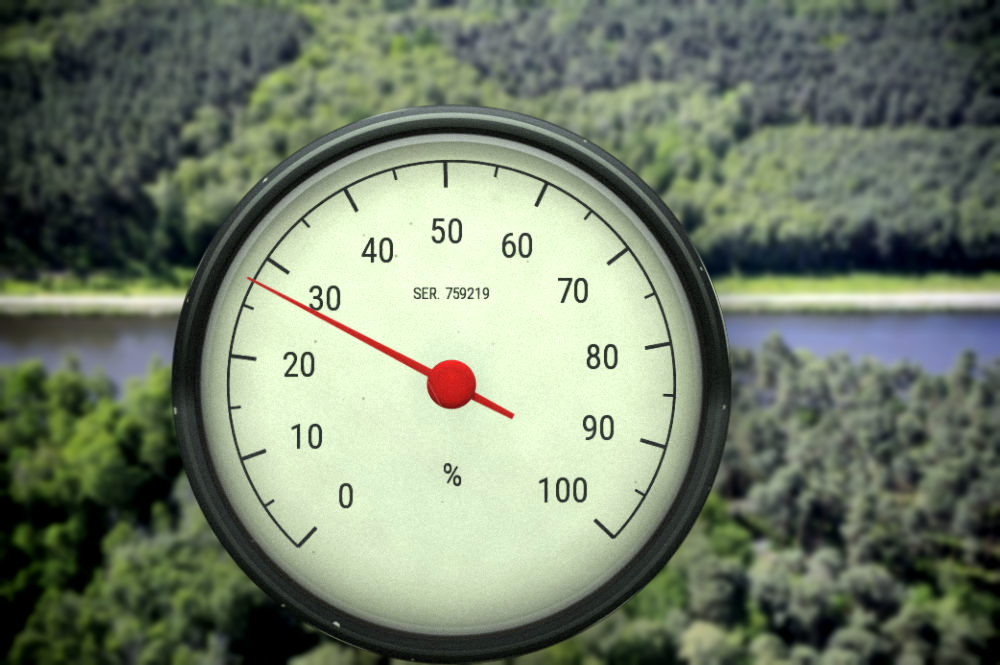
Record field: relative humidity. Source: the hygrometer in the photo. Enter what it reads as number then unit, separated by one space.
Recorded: 27.5 %
